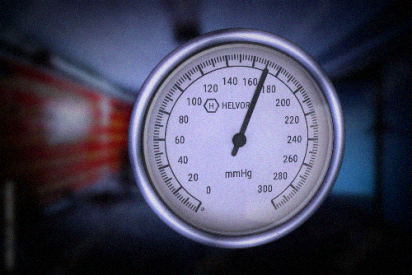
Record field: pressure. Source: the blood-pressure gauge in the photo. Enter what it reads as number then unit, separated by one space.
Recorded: 170 mmHg
